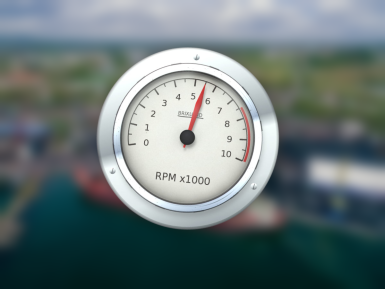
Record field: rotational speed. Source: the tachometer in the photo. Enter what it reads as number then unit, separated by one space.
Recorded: 5500 rpm
